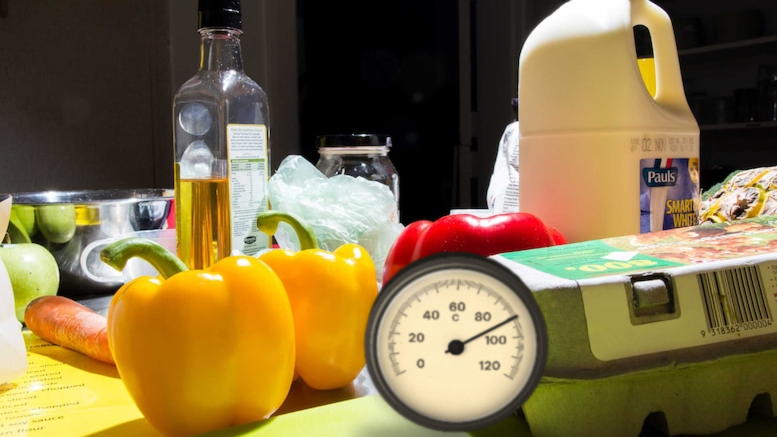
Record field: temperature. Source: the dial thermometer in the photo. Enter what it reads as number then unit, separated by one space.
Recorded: 90 °C
